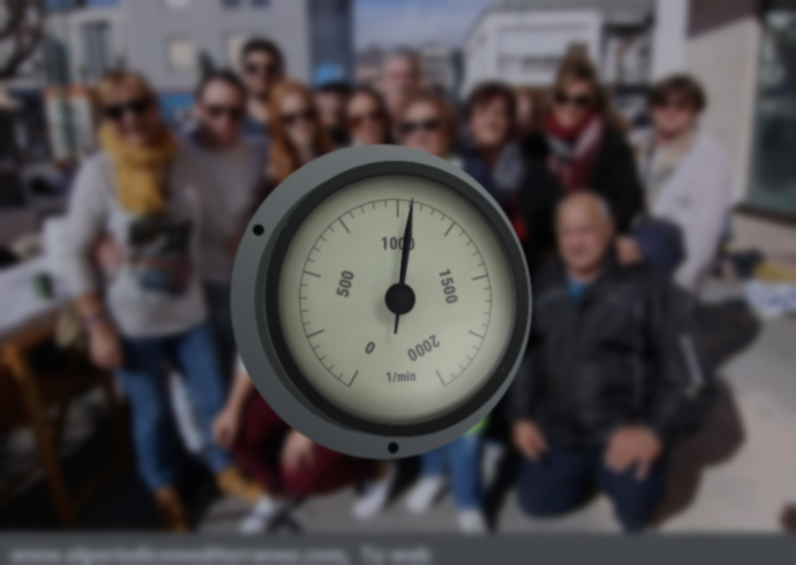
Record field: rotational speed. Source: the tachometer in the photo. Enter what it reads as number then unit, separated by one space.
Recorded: 1050 rpm
